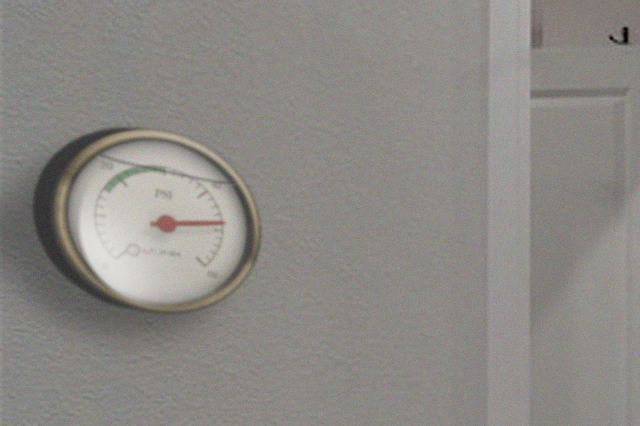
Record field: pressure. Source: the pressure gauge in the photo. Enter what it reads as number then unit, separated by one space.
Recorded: 48 psi
